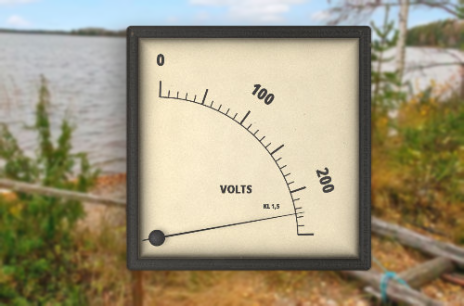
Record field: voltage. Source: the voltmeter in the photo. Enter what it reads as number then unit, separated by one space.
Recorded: 225 V
